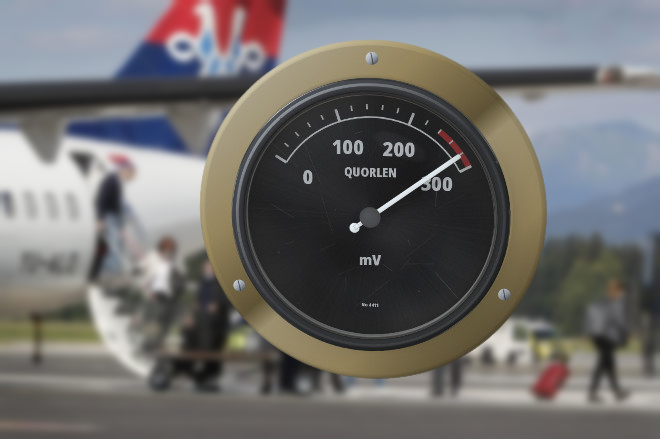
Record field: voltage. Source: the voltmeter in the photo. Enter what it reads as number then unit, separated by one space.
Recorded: 280 mV
